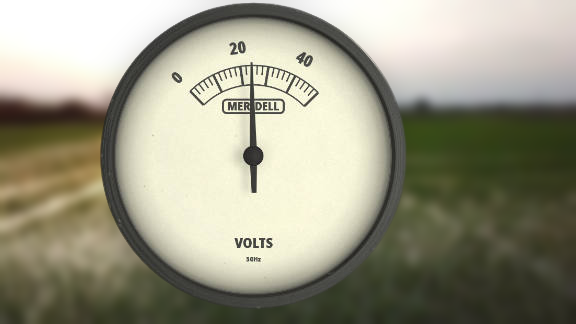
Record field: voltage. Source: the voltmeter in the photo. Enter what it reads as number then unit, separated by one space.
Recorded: 24 V
